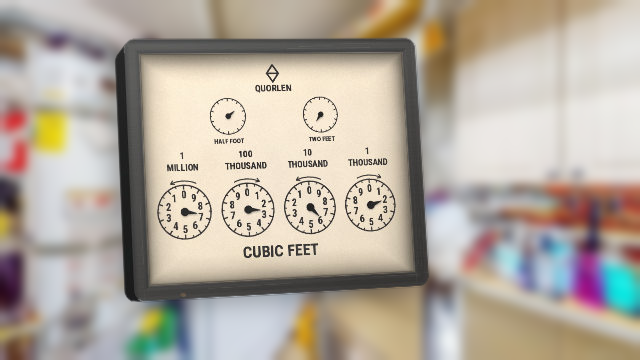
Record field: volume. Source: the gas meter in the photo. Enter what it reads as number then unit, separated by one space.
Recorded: 726200 ft³
